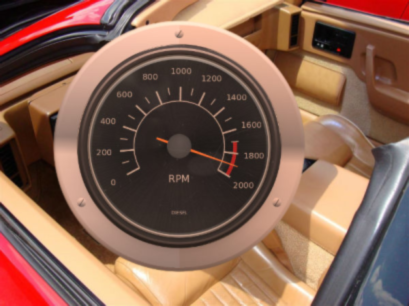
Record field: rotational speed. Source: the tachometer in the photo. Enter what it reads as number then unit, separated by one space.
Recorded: 1900 rpm
